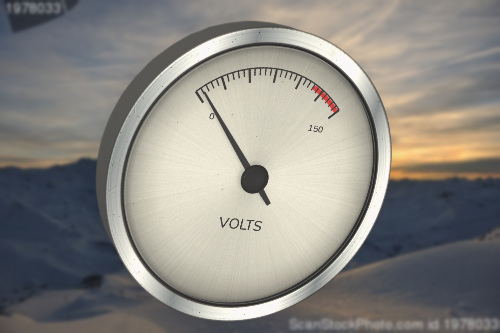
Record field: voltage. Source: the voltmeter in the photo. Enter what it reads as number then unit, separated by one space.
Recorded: 5 V
